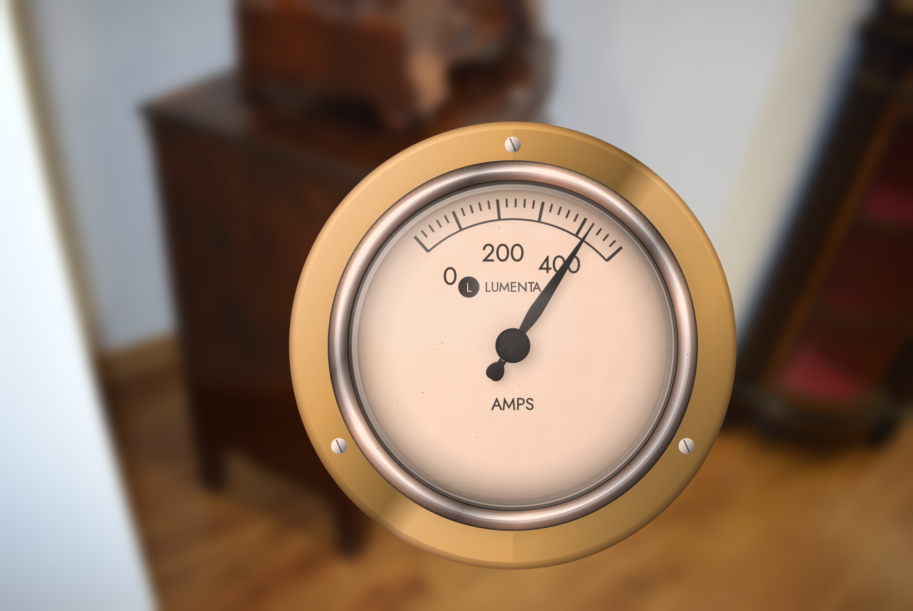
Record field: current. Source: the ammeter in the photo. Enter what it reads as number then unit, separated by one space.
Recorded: 420 A
